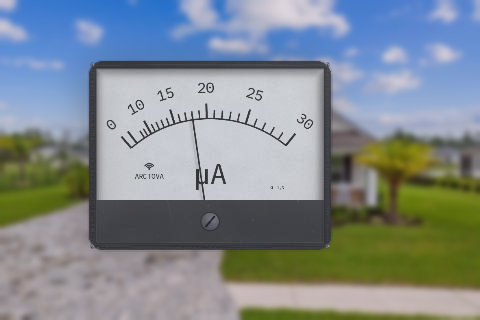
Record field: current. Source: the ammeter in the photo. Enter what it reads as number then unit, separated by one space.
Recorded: 18 µA
